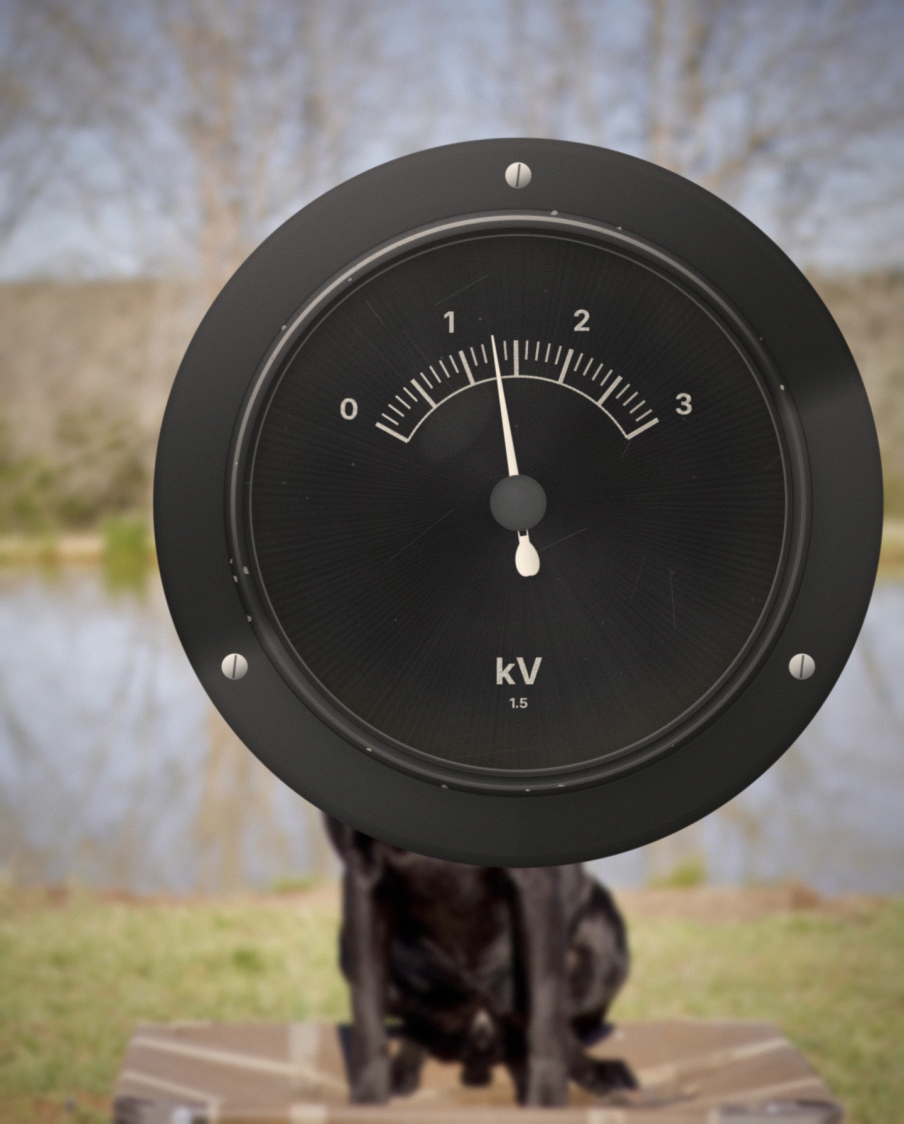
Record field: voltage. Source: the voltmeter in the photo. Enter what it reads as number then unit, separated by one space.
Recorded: 1.3 kV
